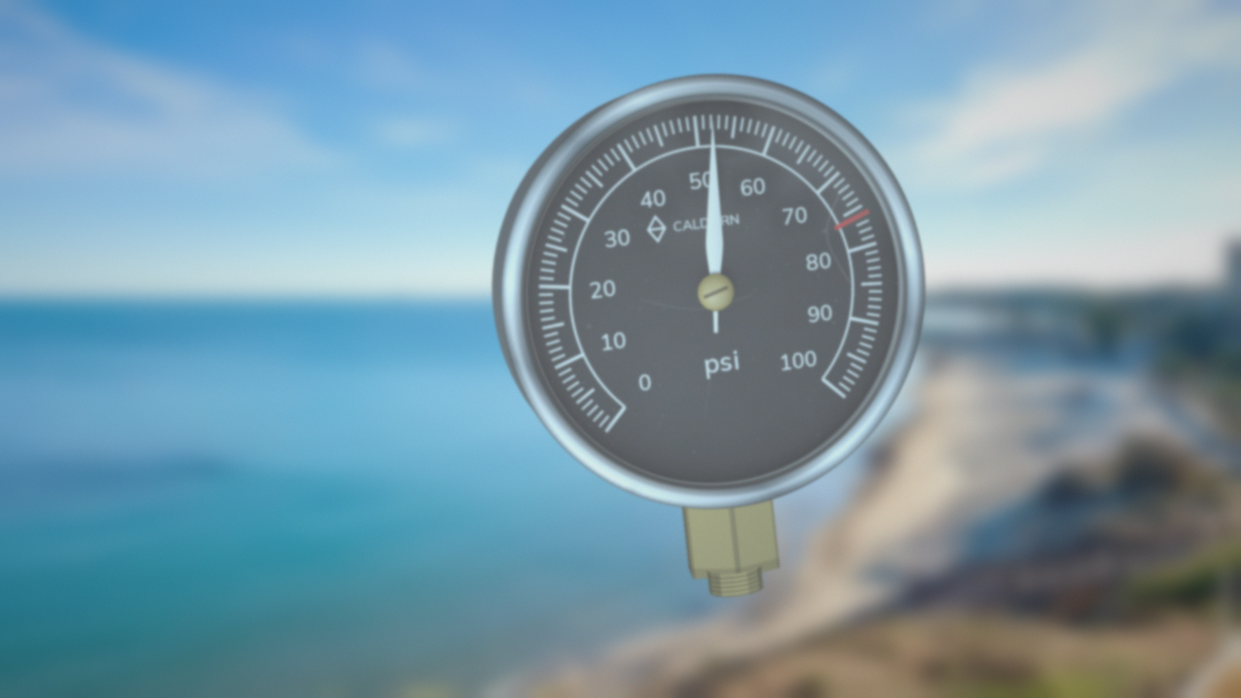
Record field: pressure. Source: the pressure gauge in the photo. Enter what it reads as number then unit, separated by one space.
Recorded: 52 psi
